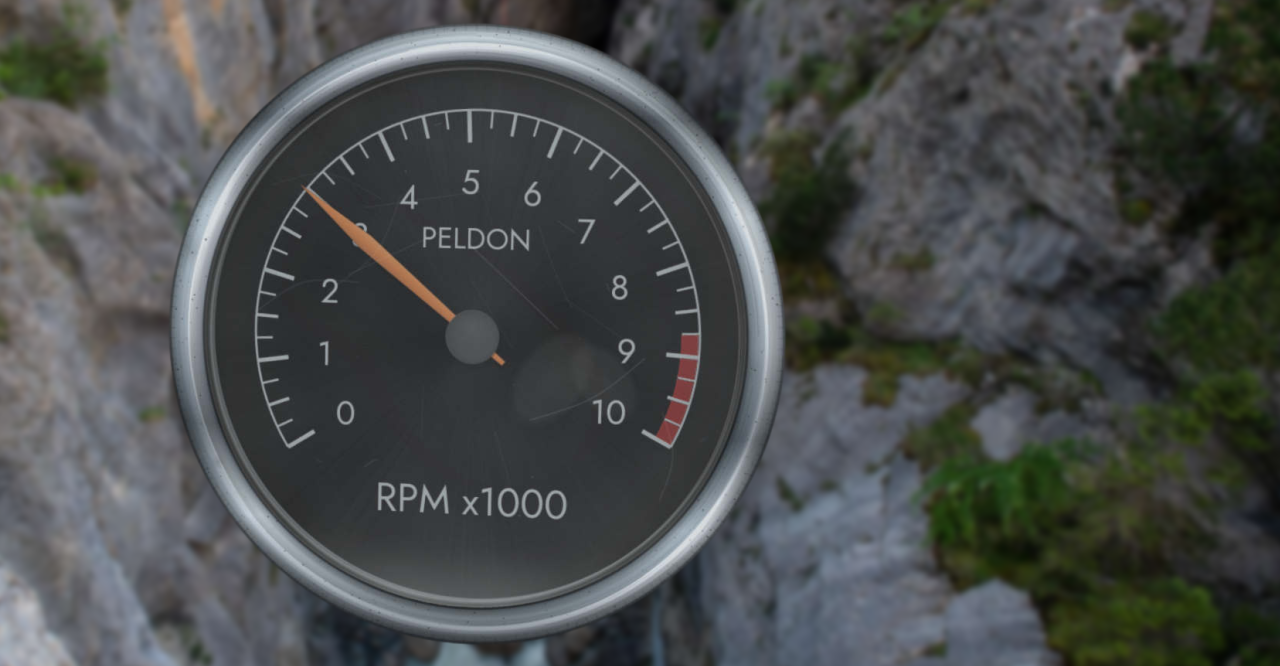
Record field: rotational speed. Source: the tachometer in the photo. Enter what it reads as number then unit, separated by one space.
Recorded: 3000 rpm
